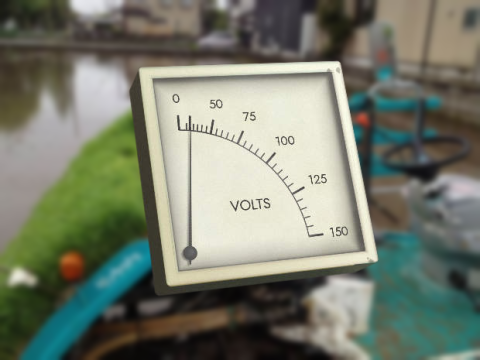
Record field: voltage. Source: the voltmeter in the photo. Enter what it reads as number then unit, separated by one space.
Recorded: 25 V
